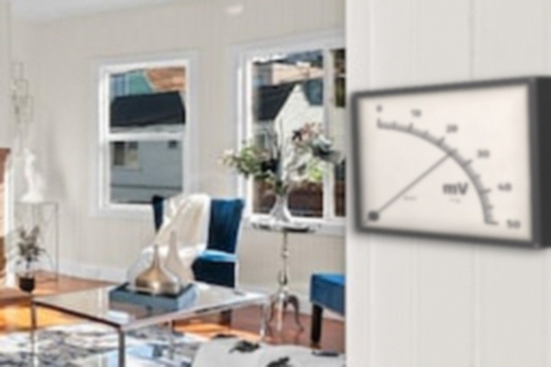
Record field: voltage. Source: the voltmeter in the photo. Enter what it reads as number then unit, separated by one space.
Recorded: 25 mV
